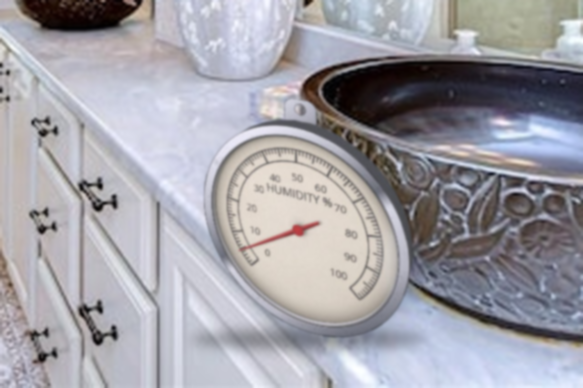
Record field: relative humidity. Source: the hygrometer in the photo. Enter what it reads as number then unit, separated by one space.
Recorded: 5 %
